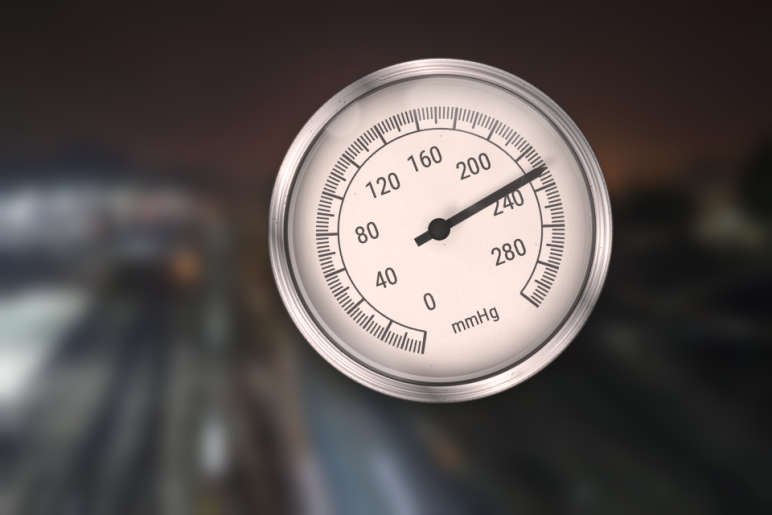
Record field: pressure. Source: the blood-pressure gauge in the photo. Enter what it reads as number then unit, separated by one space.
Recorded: 232 mmHg
